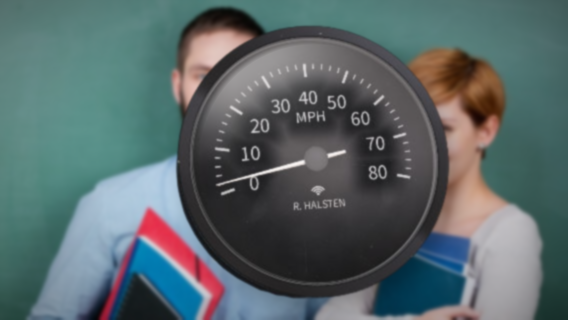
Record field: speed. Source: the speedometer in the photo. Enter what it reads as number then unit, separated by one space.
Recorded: 2 mph
